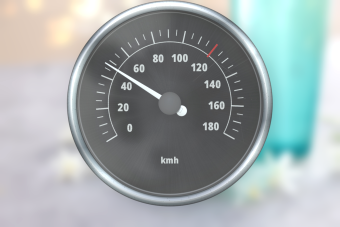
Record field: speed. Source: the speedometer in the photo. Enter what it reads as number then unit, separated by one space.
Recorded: 47.5 km/h
